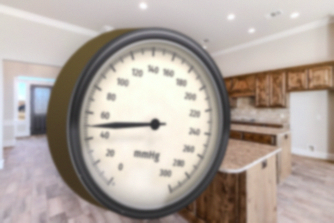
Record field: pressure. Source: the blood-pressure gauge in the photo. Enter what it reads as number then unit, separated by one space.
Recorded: 50 mmHg
